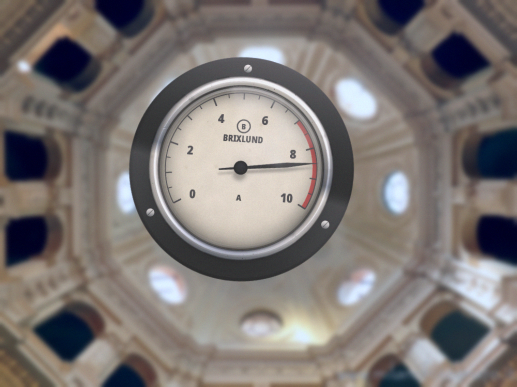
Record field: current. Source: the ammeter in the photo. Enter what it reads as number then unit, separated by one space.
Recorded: 8.5 A
